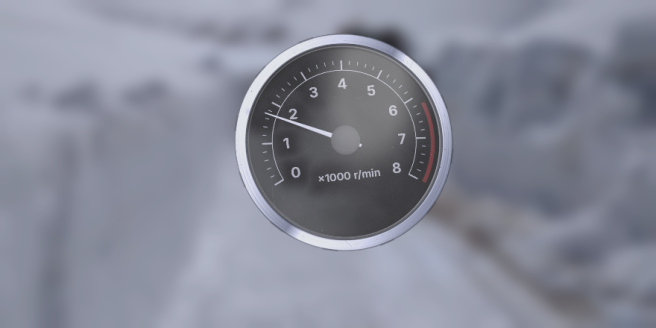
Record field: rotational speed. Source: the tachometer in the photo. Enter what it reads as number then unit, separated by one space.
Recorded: 1700 rpm
